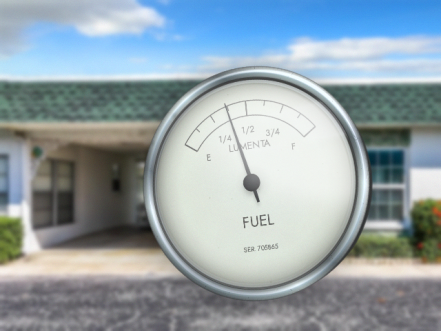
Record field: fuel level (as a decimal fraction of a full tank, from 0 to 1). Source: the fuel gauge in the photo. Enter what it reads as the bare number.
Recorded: 0.375
